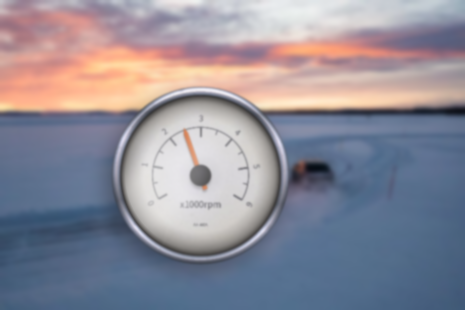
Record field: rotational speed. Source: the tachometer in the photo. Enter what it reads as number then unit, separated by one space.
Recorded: 2500 rpm
